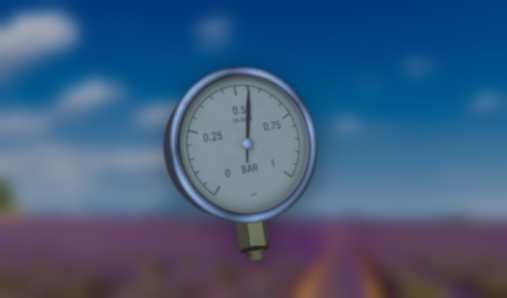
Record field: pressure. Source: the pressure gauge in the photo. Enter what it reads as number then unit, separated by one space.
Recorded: 0.55 bar
